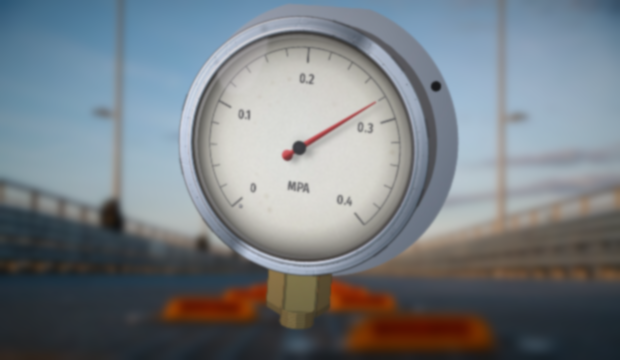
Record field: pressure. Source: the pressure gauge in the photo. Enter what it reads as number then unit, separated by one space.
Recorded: 0.28 MPa
